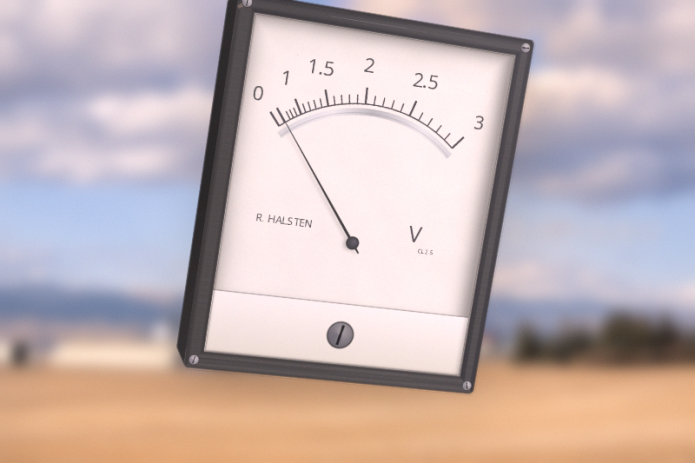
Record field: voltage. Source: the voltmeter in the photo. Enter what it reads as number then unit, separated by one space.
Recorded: 0.5 V
